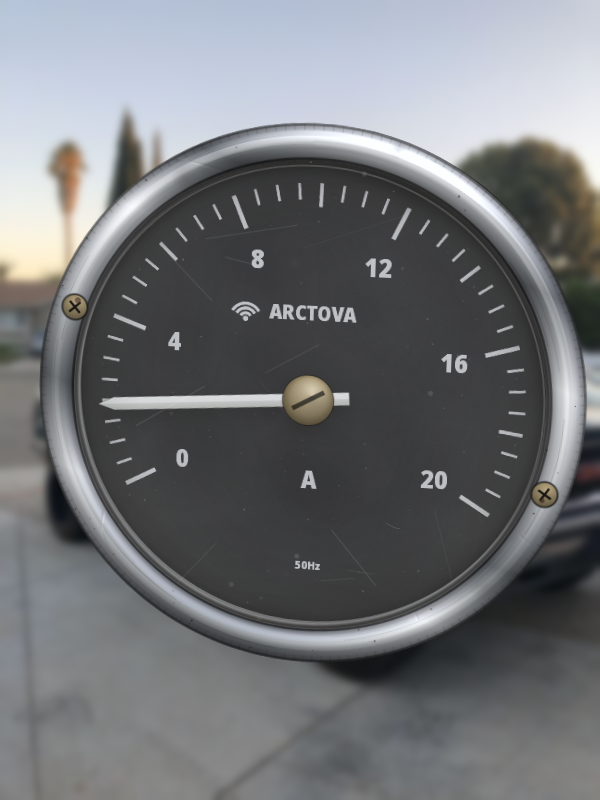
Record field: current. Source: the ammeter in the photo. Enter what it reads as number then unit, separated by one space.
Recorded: 2 A
